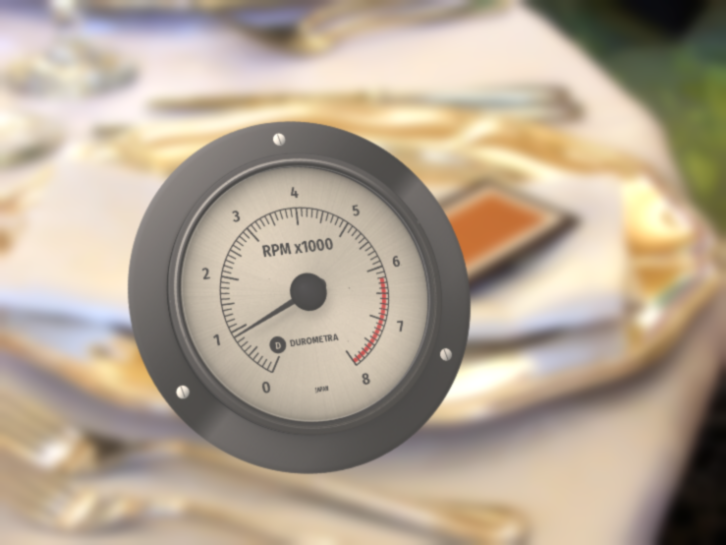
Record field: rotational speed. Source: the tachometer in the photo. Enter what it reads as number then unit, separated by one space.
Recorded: 900 rpm
